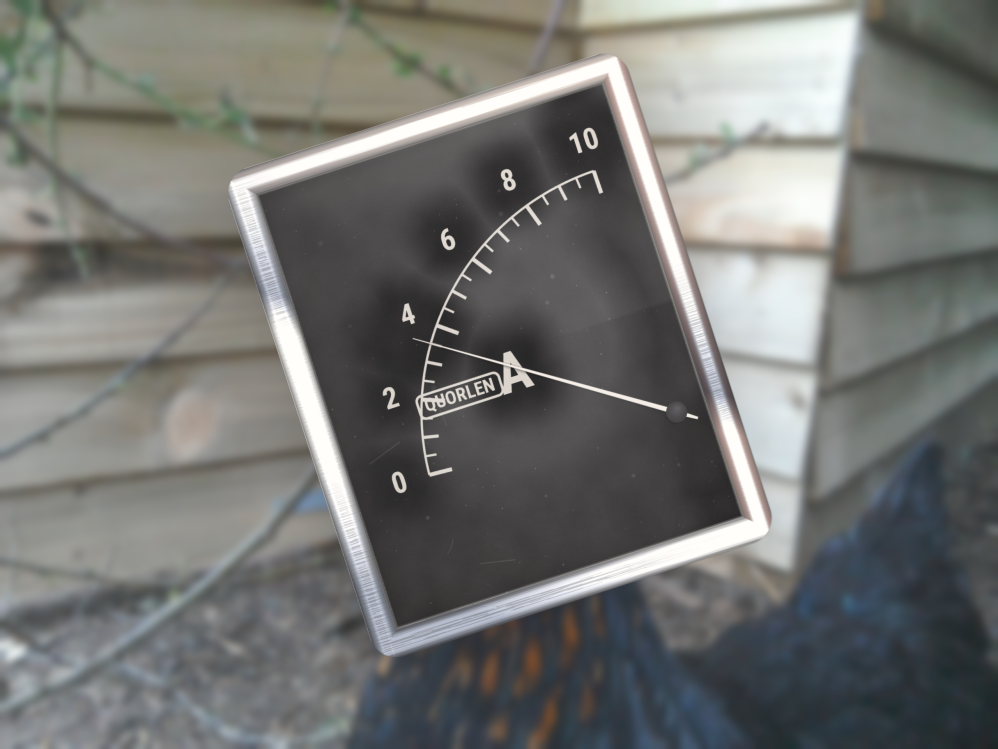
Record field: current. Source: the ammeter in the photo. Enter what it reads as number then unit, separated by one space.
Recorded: 3.5 A
